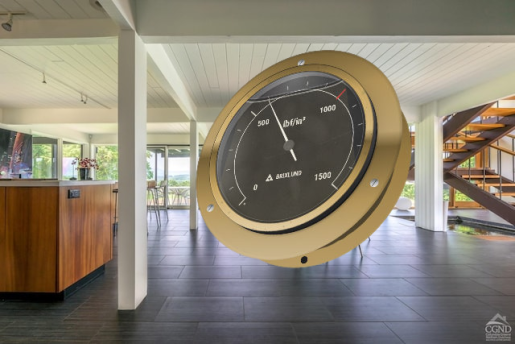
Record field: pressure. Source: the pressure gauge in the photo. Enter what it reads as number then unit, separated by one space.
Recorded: 600 psi
